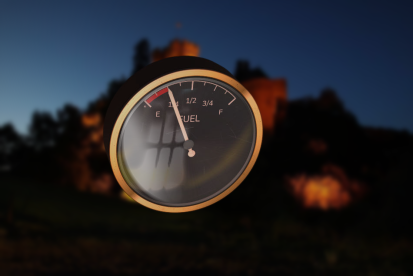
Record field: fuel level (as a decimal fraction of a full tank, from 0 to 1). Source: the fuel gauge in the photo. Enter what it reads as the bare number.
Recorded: 0.25
